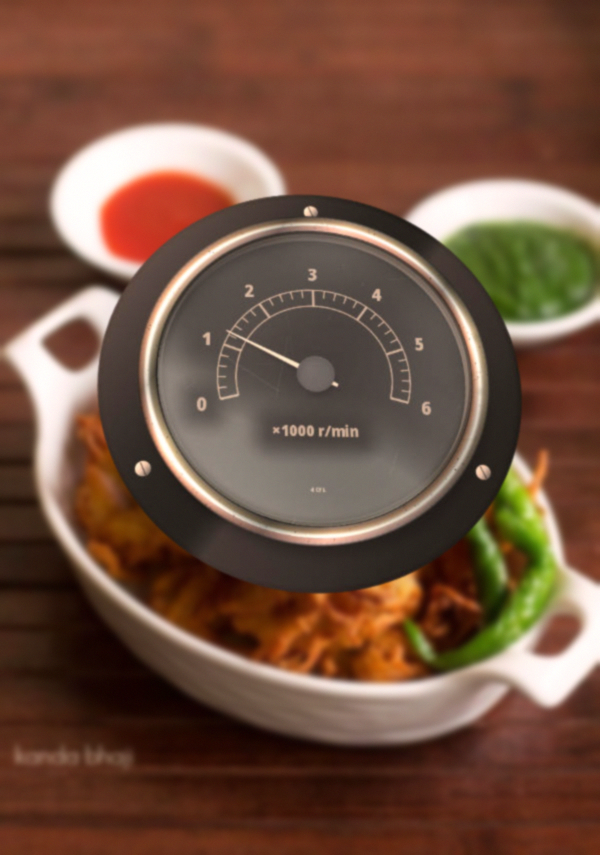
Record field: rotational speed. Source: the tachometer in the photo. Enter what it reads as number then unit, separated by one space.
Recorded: 1200 rpm
